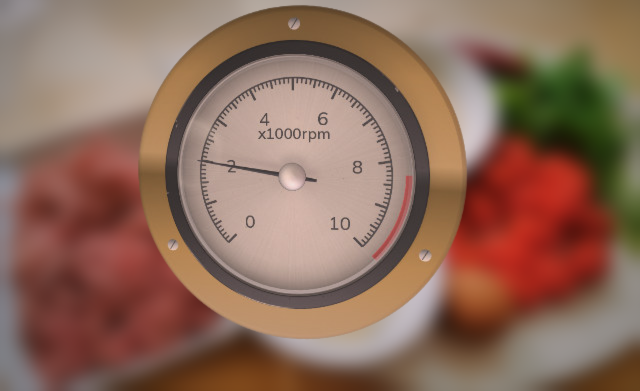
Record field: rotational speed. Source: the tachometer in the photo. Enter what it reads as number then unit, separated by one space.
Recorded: 2000 rpm
